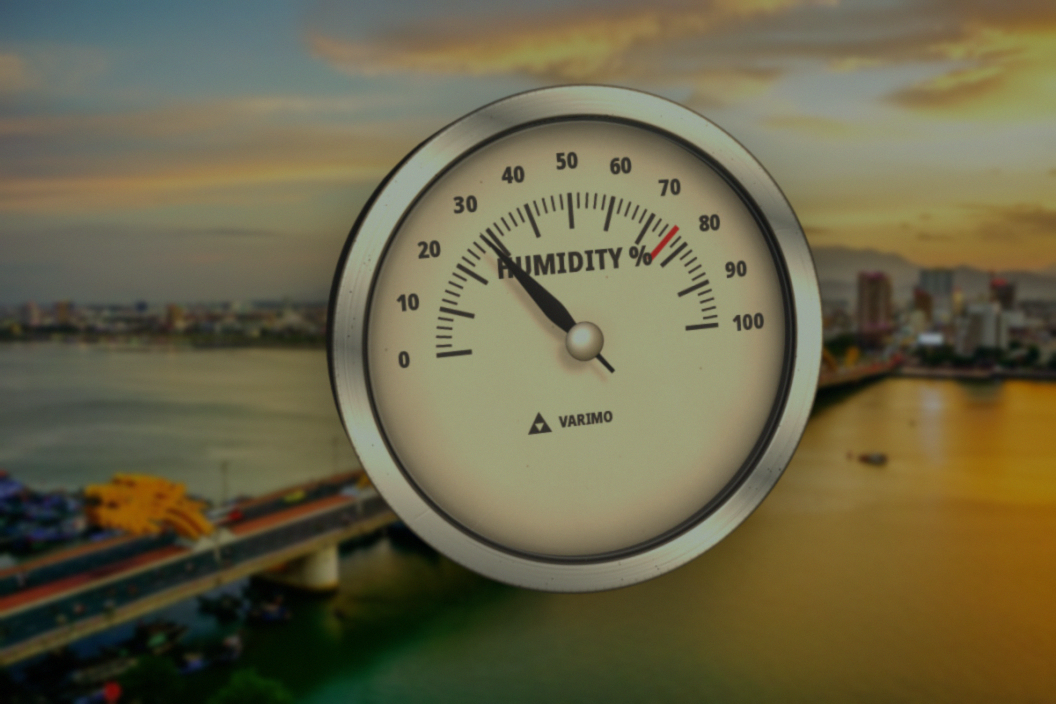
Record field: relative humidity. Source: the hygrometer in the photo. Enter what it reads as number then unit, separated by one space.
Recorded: 28 %
